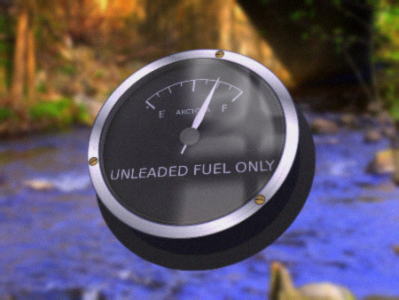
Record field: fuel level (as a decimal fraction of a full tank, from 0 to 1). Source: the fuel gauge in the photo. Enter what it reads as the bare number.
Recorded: 0.75
